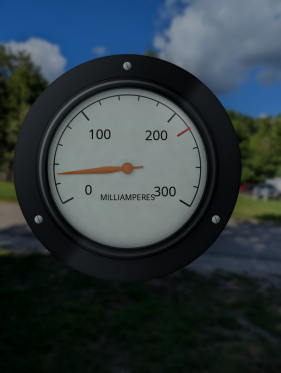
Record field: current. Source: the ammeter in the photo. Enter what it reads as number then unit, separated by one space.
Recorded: 30 mA
